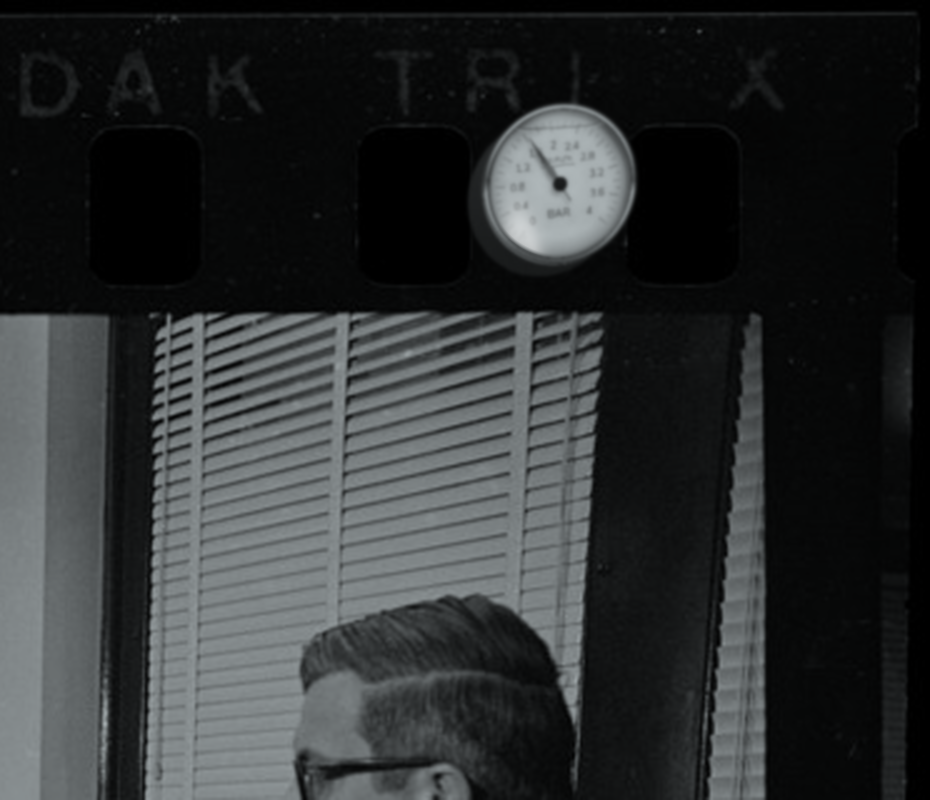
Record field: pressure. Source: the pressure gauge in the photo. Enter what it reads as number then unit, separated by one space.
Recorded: 1.6 bar
